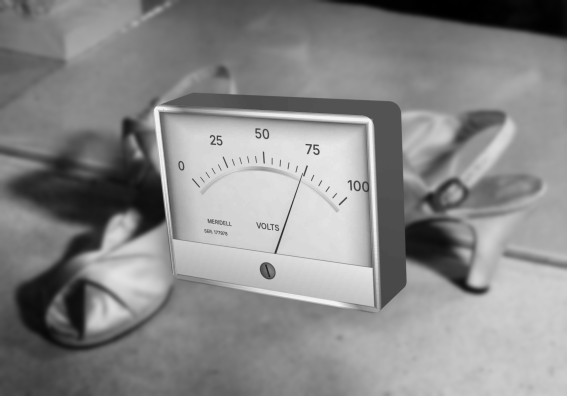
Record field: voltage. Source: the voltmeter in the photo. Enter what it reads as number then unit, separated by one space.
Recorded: 75 V
